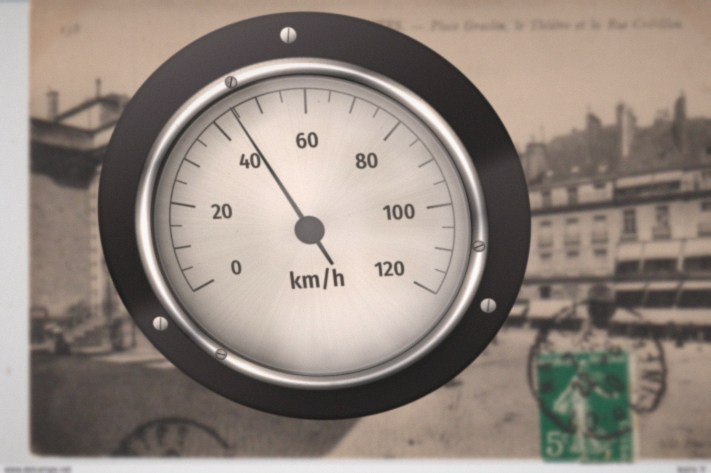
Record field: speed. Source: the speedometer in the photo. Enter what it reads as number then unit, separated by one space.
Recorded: 45 km/h
